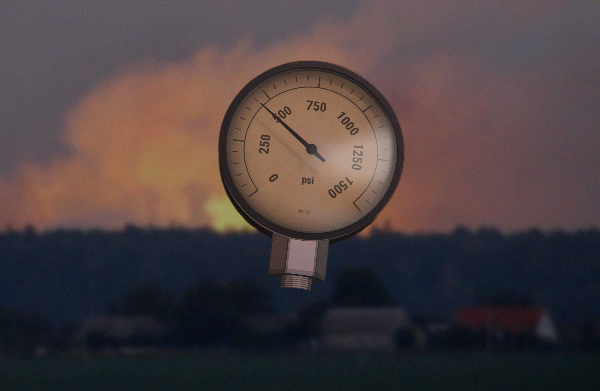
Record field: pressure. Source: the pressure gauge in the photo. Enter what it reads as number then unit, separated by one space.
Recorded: 450 psi
